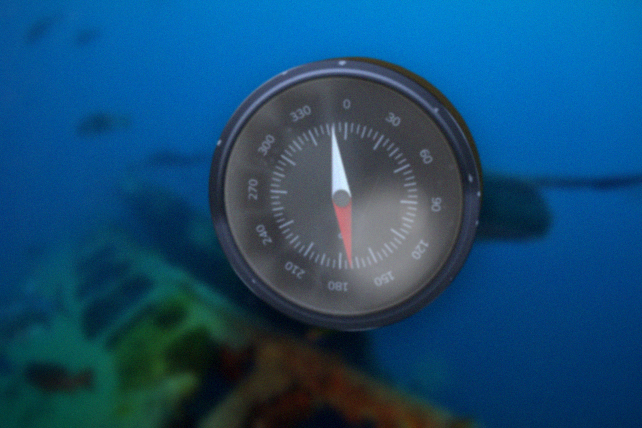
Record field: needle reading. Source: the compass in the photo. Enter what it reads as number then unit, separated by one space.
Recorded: 170 °
